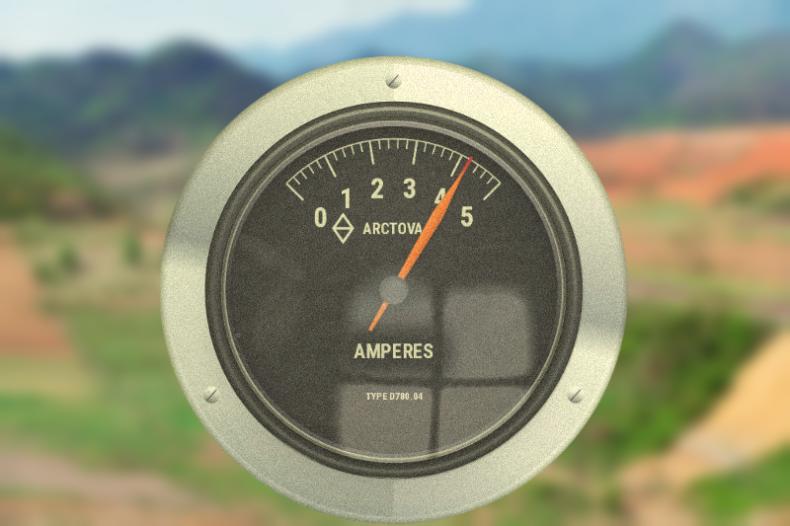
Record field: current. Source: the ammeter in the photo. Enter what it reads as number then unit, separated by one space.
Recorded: 4.2 A
